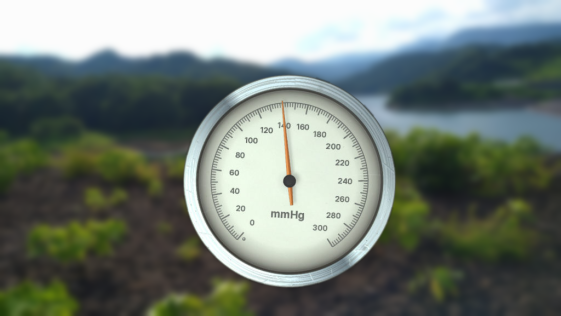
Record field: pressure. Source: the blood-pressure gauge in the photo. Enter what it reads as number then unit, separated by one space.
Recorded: 140 mmHg
